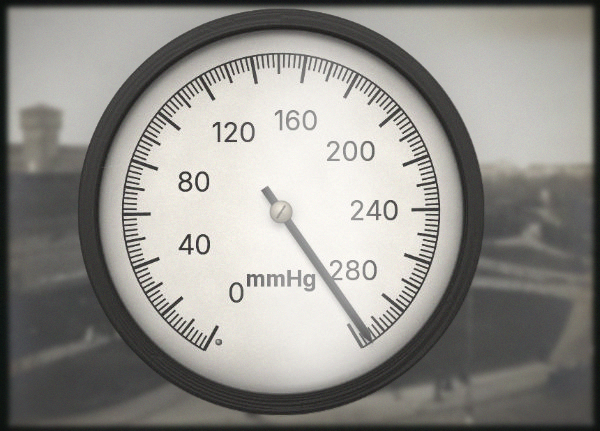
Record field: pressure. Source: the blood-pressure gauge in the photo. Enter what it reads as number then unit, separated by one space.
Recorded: 296 mmHg
